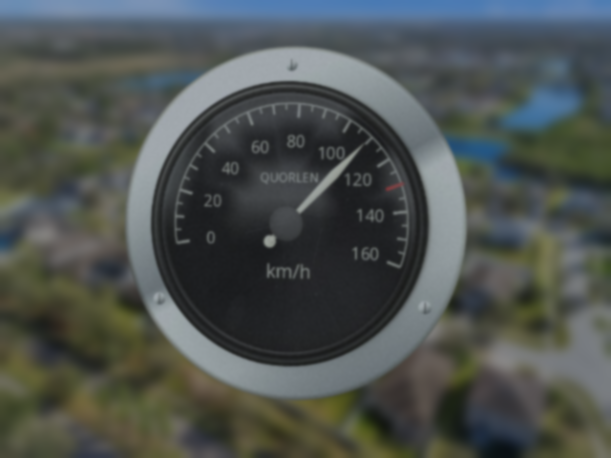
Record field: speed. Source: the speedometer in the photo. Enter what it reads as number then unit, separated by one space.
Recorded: 110 km/h
